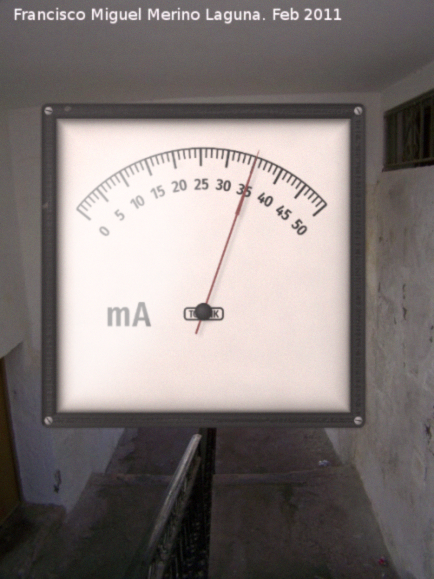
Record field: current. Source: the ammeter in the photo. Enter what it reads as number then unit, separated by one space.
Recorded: 35 mA
